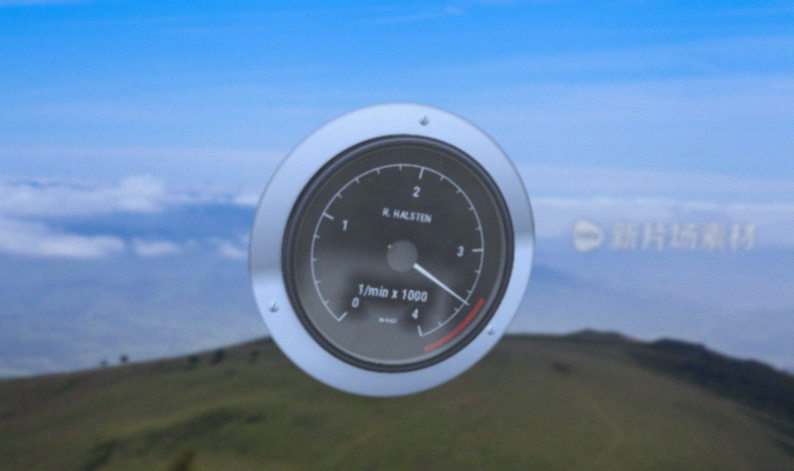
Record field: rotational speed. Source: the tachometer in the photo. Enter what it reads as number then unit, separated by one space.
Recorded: 3500 rpm
